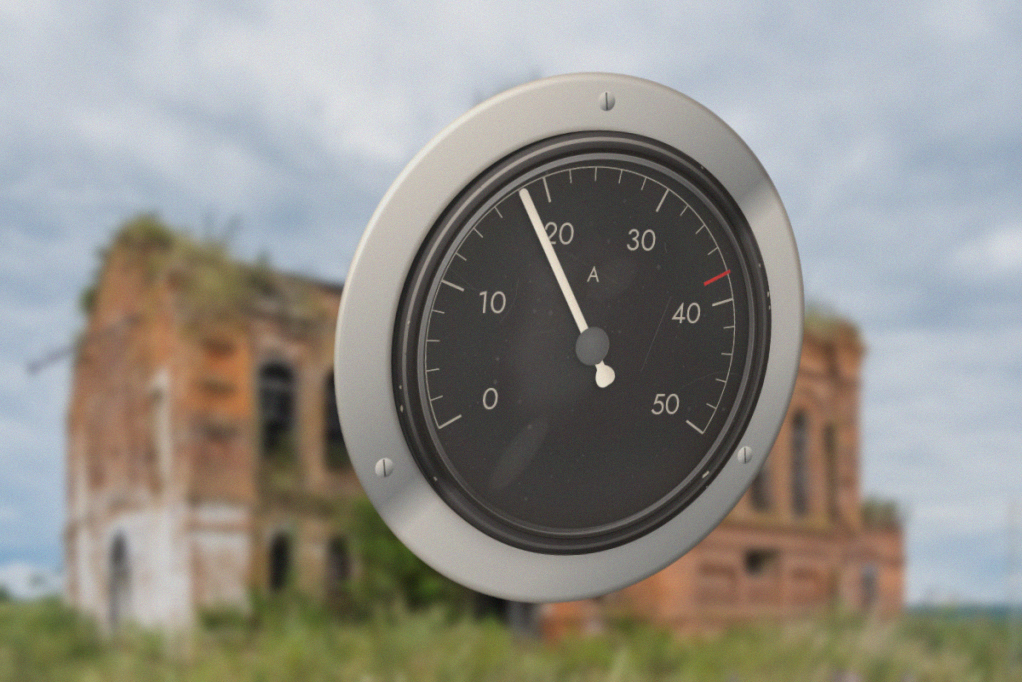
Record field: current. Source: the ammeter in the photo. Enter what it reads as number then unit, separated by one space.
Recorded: 18 A
